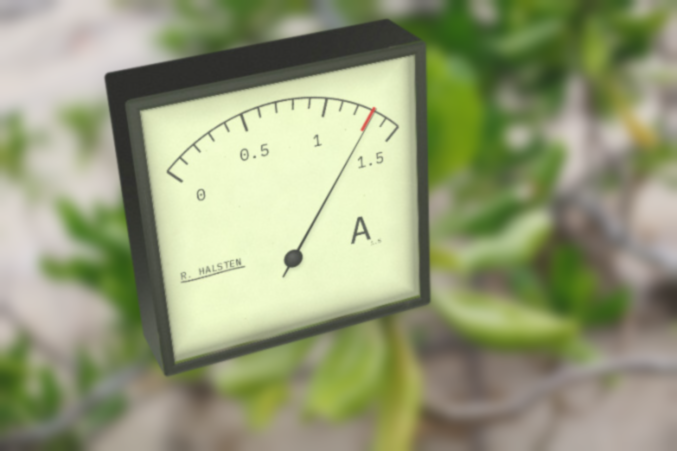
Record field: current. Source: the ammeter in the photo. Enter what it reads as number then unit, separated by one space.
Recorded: 1.3 A
